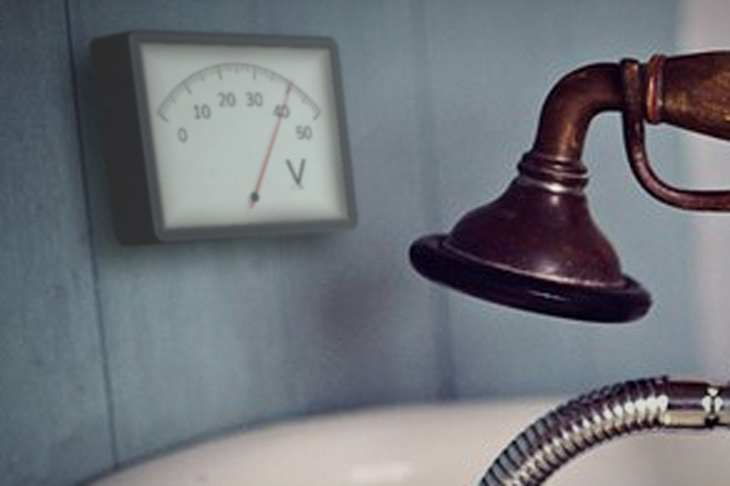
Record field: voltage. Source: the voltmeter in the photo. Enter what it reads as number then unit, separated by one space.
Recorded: 40 V
